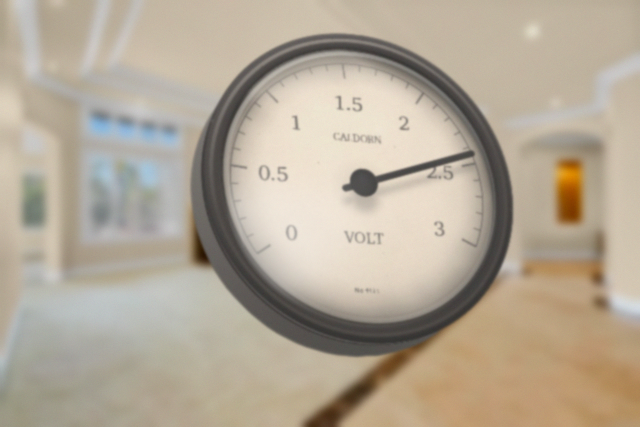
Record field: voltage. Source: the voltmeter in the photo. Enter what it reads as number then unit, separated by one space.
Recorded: 2.45 V
